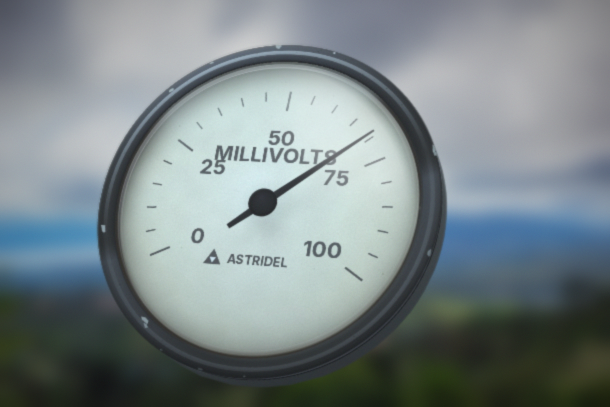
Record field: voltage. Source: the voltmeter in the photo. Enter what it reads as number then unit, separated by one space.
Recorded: 70 mV
